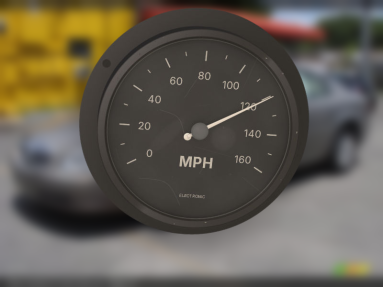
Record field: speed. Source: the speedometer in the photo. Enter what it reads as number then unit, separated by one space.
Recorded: 120 mph
